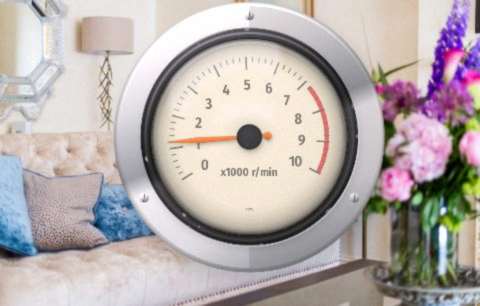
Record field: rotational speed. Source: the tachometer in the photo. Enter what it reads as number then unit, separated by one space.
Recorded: 1200 rpm
